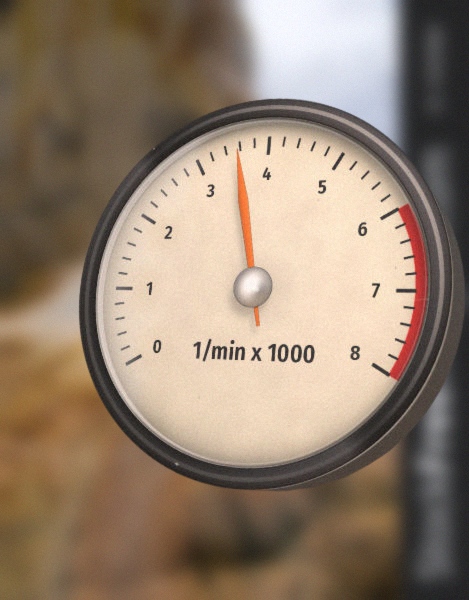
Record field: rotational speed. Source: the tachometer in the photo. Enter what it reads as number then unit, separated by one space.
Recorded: 3600 rpm
